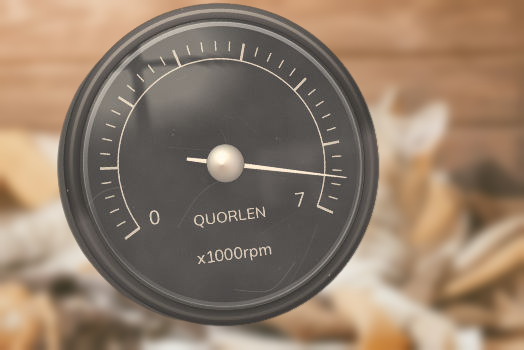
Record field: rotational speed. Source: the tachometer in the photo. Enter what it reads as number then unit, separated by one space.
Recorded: 6500 rpm
